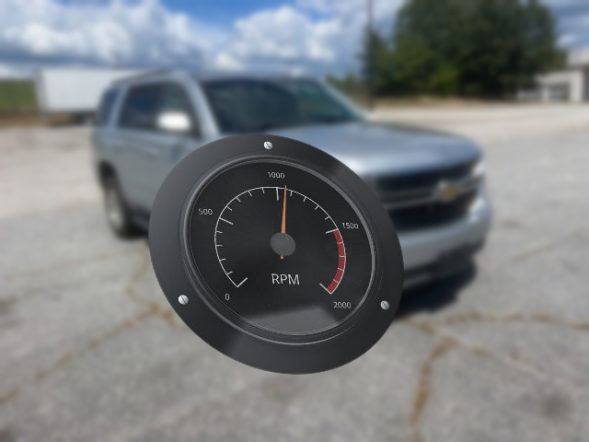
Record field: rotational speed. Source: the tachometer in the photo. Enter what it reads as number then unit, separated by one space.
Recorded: 1050 rpm
